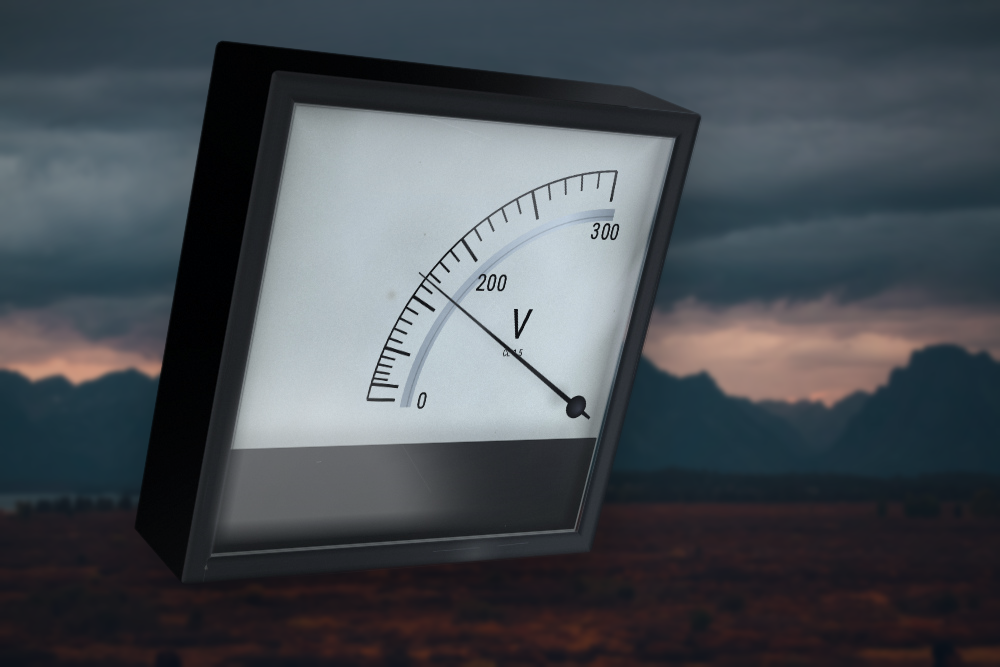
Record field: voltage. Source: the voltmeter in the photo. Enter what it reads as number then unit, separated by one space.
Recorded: 165 V
